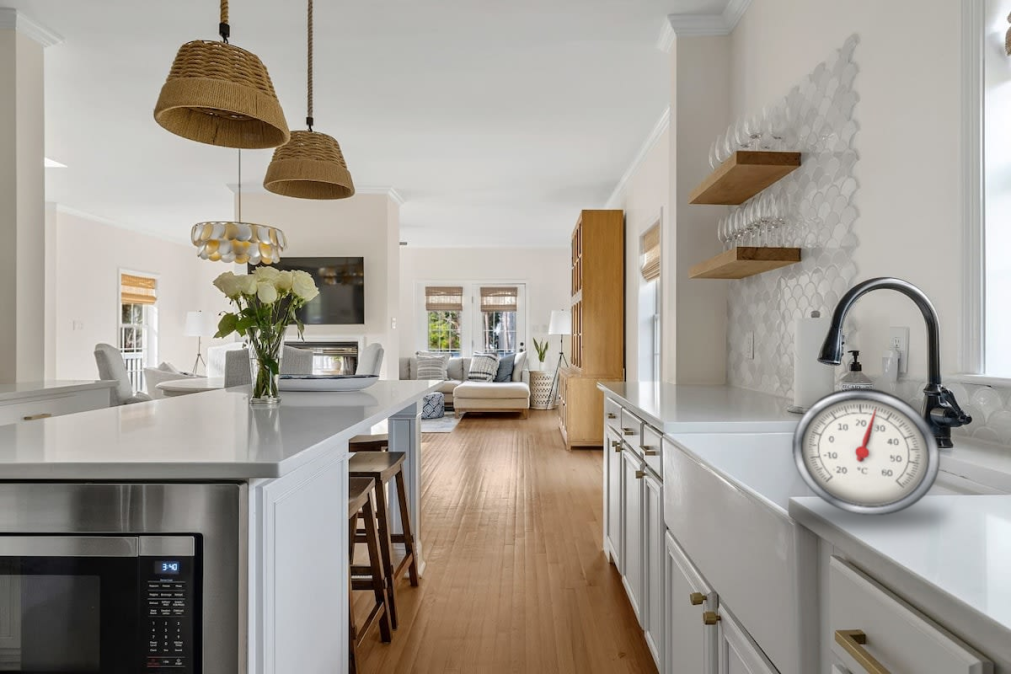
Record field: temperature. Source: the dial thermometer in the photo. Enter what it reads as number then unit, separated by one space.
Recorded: 25 °C
